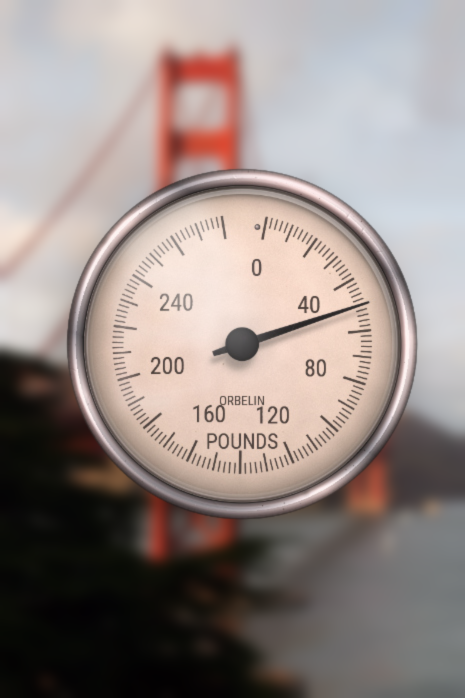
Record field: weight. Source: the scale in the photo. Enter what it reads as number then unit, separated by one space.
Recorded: 50 lb
